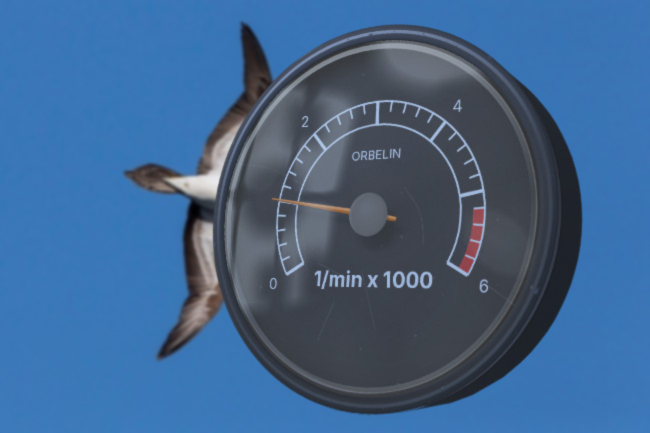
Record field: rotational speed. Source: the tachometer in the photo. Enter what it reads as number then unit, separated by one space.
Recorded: 1000 rpm
